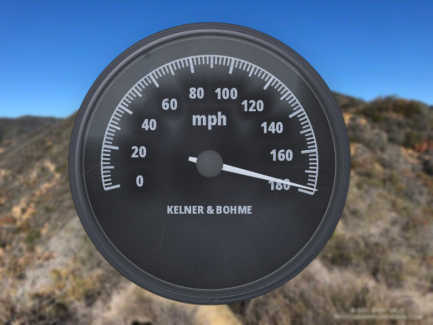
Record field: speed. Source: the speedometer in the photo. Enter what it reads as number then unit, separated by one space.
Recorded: 178 mph
